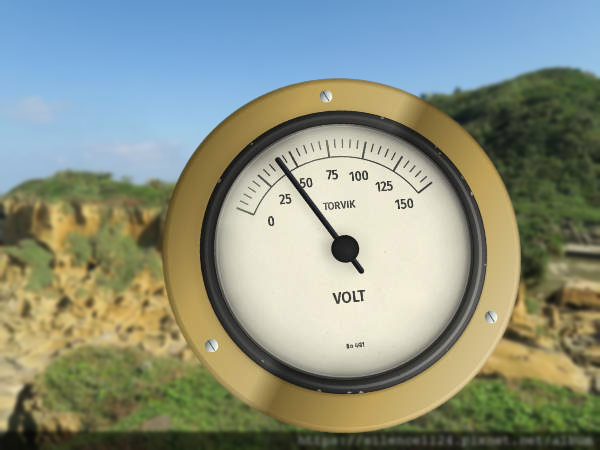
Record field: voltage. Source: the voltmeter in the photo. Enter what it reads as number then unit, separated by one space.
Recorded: 40 V
